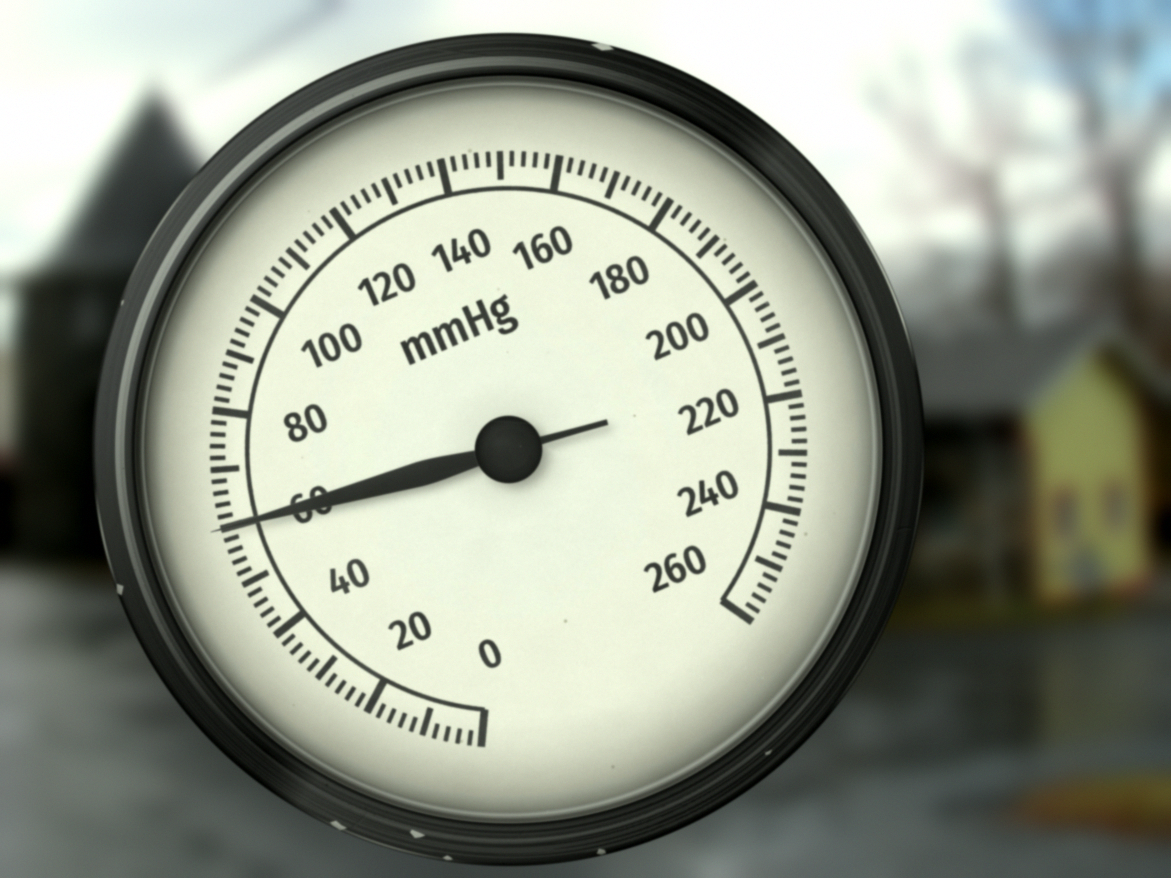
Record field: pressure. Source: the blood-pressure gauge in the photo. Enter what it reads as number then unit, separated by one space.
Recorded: 60 mmHg
